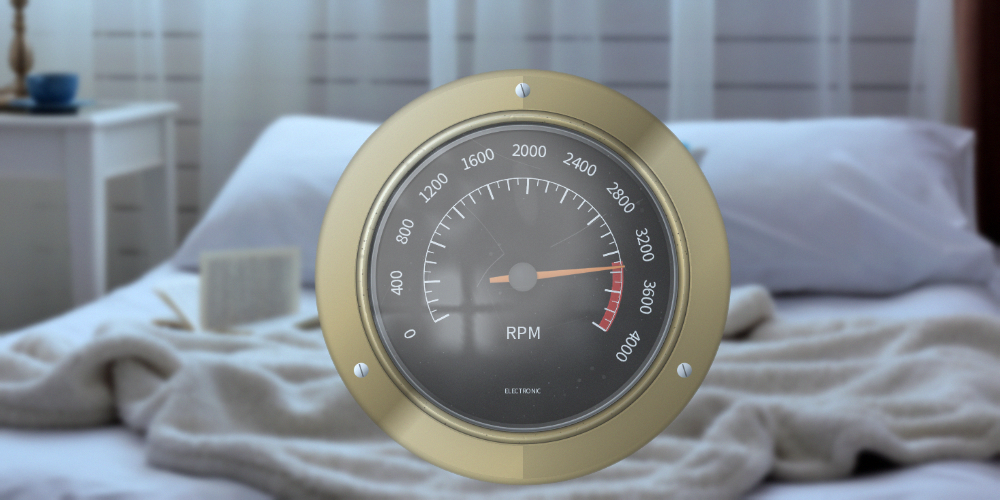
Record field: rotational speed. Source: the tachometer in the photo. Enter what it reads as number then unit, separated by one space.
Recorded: 3350 rpm
